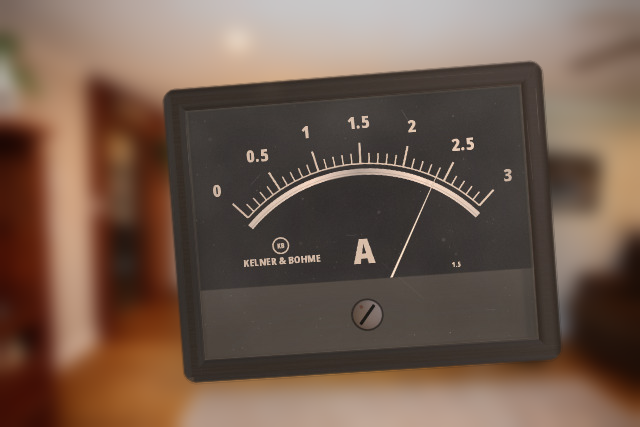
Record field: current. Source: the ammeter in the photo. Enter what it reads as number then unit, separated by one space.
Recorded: 2.4 A
